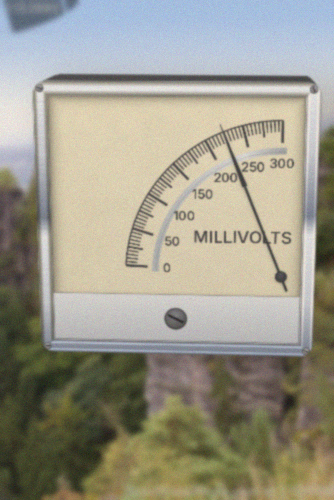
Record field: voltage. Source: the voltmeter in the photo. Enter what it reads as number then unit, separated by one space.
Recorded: 225 mV
